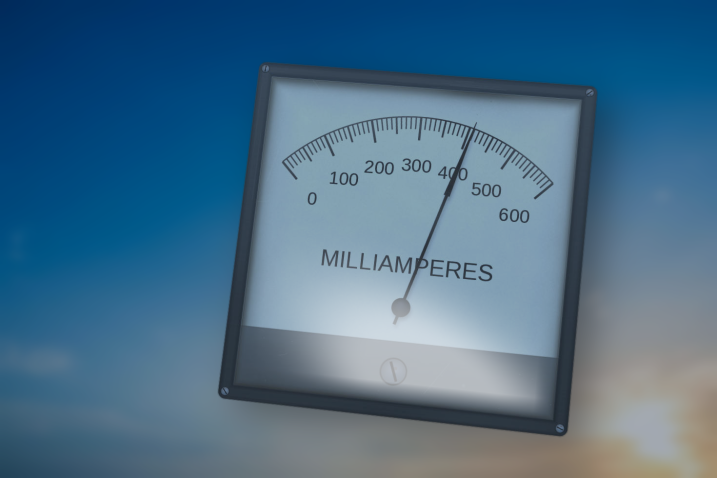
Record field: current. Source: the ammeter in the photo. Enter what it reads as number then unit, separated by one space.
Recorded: 410 mA
